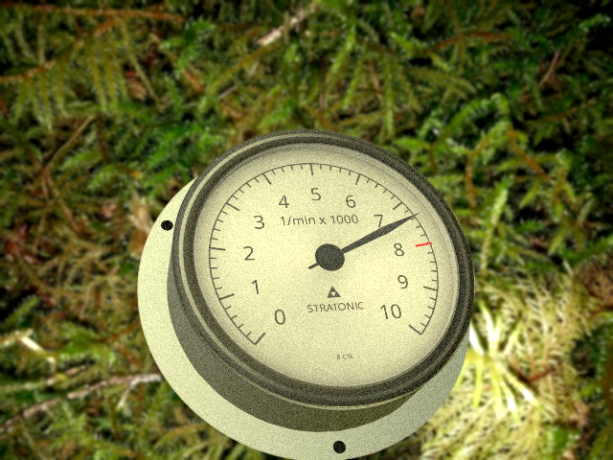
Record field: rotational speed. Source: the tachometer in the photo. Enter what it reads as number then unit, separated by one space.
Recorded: 7400 rpm
